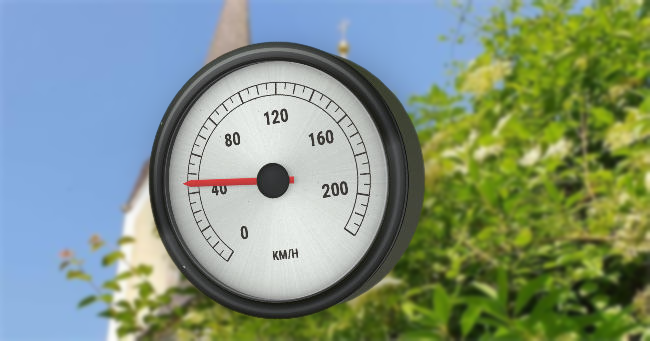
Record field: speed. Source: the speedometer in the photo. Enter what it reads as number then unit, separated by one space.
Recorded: 45 km/h
